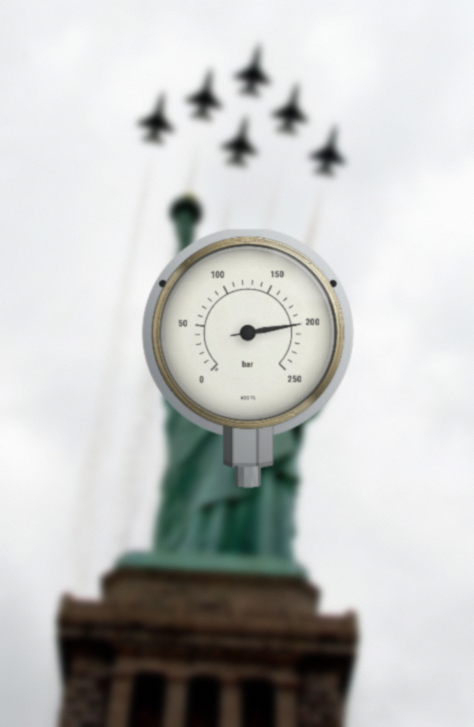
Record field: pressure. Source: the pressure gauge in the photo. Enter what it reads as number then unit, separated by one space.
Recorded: 200 bar
